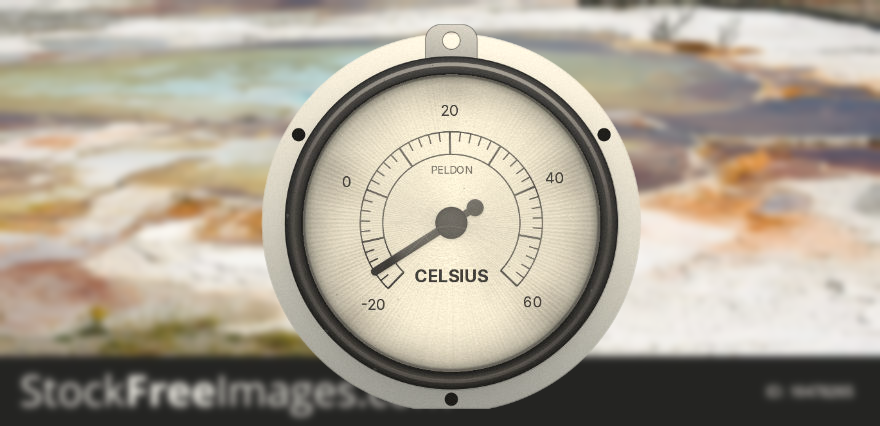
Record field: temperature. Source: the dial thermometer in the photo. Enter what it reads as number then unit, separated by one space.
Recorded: -16 °C
